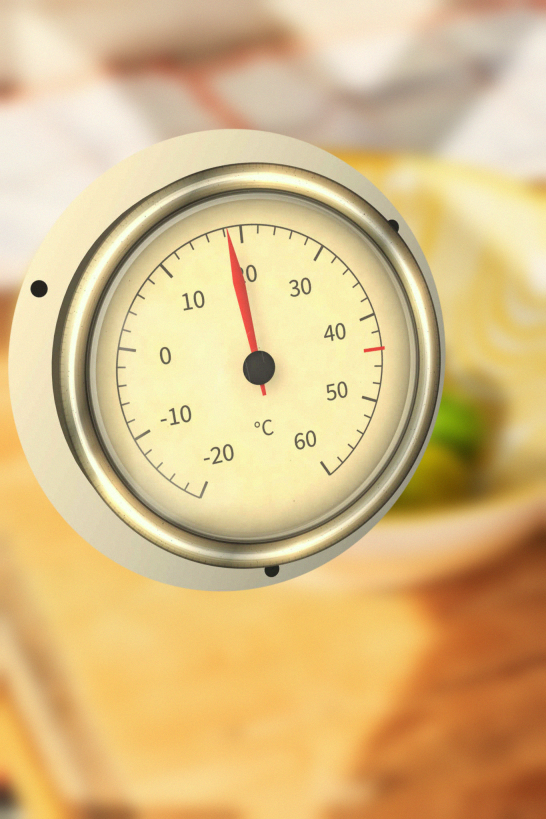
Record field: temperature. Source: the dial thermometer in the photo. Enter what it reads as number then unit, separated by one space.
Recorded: 18 °C
